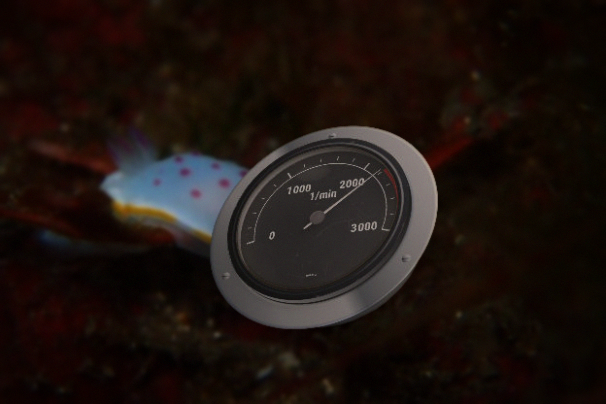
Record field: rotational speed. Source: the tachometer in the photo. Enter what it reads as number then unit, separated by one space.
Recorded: 2200 rpm
